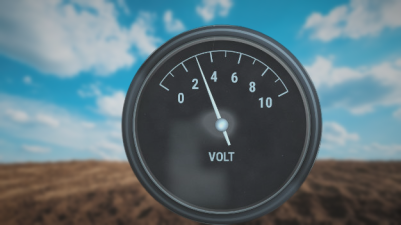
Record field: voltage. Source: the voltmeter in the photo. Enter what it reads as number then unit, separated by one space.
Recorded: 3 V
